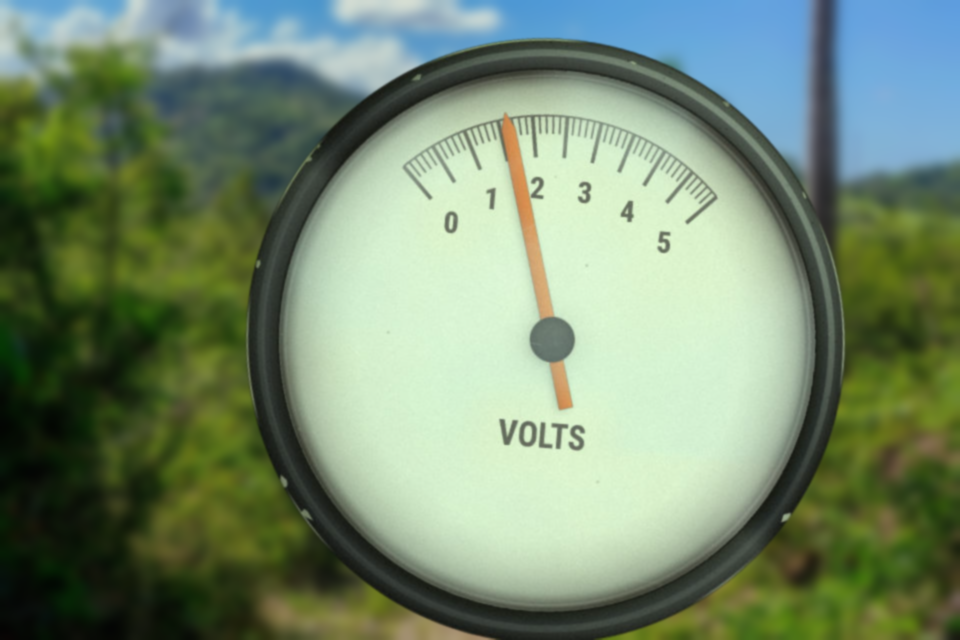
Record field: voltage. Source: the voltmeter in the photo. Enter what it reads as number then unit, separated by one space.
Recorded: 1.6 V
